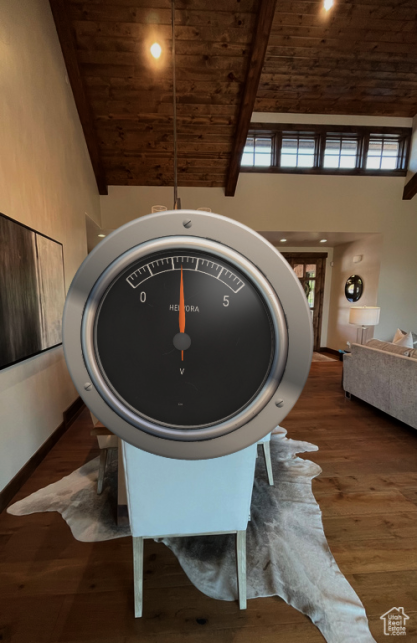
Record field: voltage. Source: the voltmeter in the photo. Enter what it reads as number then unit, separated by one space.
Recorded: 2.4 V
